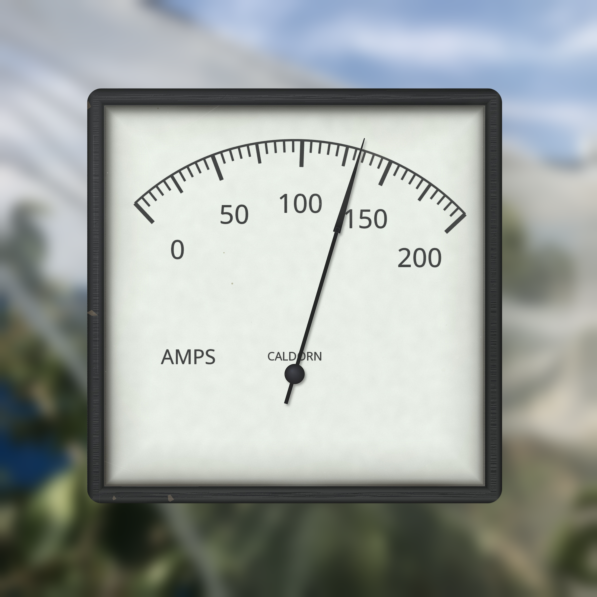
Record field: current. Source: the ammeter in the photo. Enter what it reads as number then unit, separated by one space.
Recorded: 132.5 A
